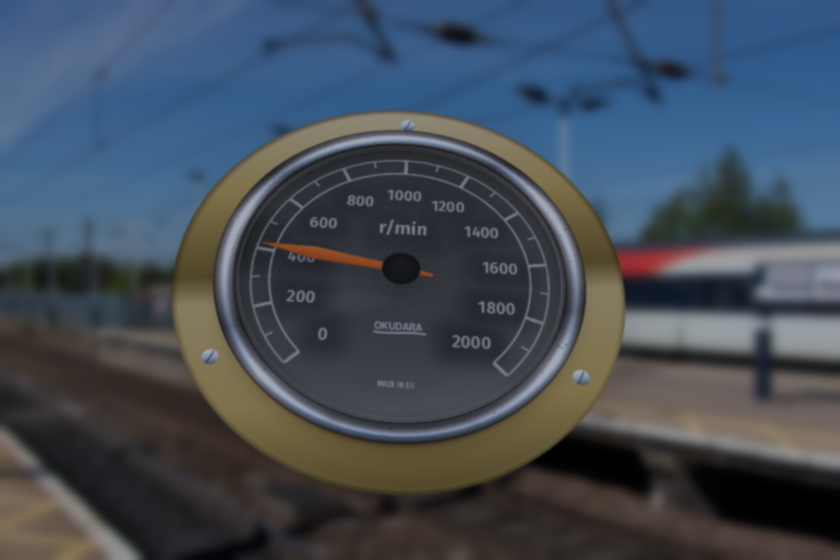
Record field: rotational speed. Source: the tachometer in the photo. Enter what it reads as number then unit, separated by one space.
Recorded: 400 rpm
